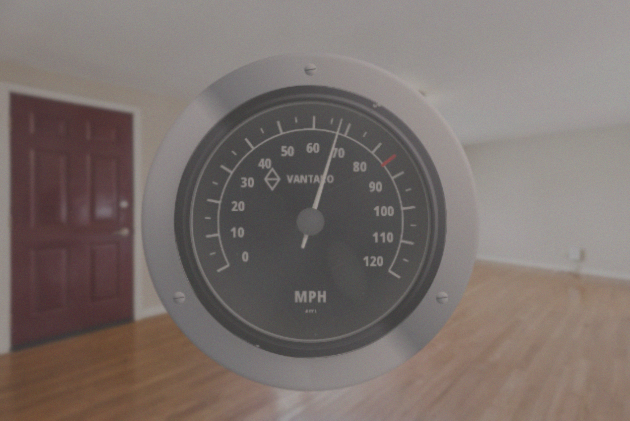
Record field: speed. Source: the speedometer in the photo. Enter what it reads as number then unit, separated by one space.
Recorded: 67.5 mph
